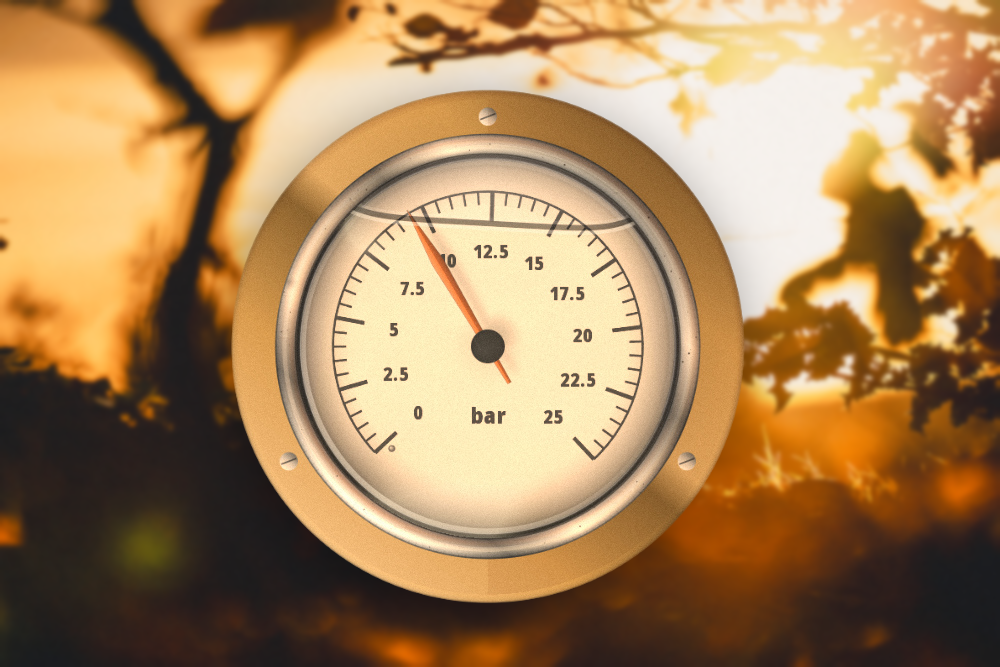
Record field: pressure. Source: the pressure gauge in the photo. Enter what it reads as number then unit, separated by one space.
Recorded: 9.5 bar
